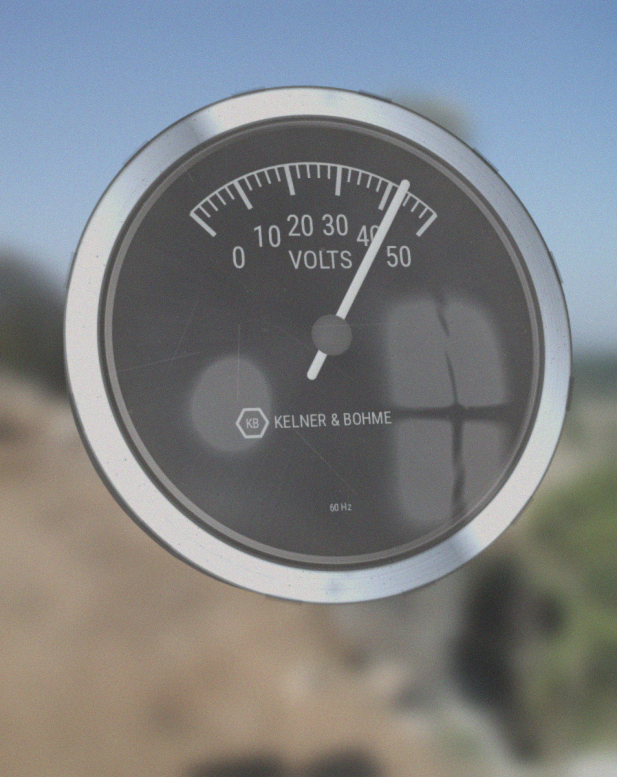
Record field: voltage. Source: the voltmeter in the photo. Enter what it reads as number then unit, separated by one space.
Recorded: 42 V
